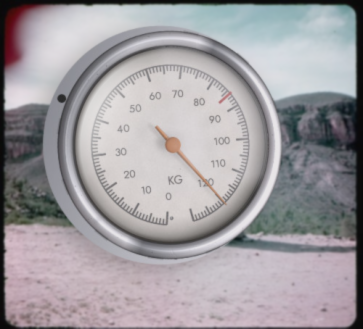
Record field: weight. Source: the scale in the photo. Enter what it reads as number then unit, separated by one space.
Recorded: 120 kg
